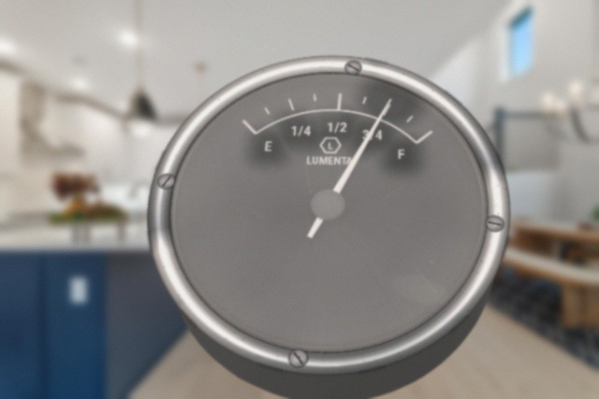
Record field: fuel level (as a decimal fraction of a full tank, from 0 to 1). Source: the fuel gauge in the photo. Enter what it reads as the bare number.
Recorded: 0.75
